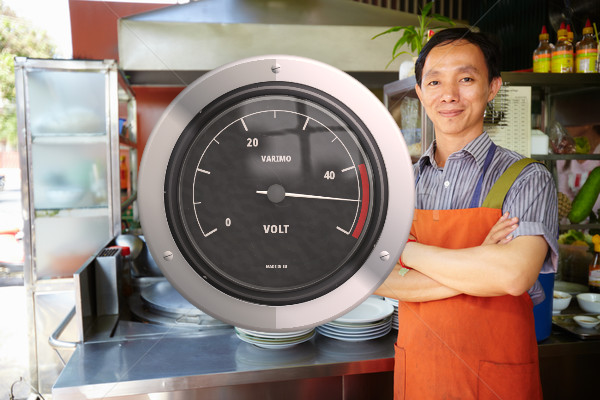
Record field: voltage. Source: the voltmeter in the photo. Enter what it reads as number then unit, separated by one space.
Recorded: 45 V
